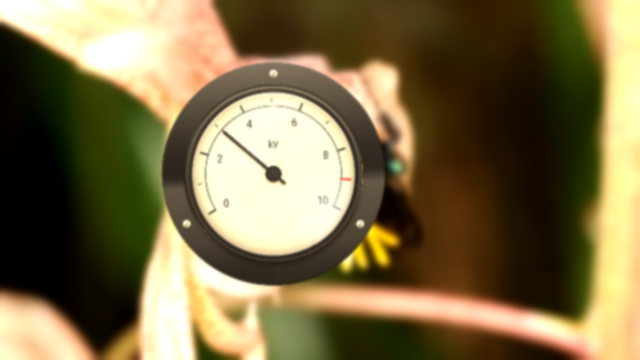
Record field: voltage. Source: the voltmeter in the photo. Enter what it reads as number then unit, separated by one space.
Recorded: 3 kV
